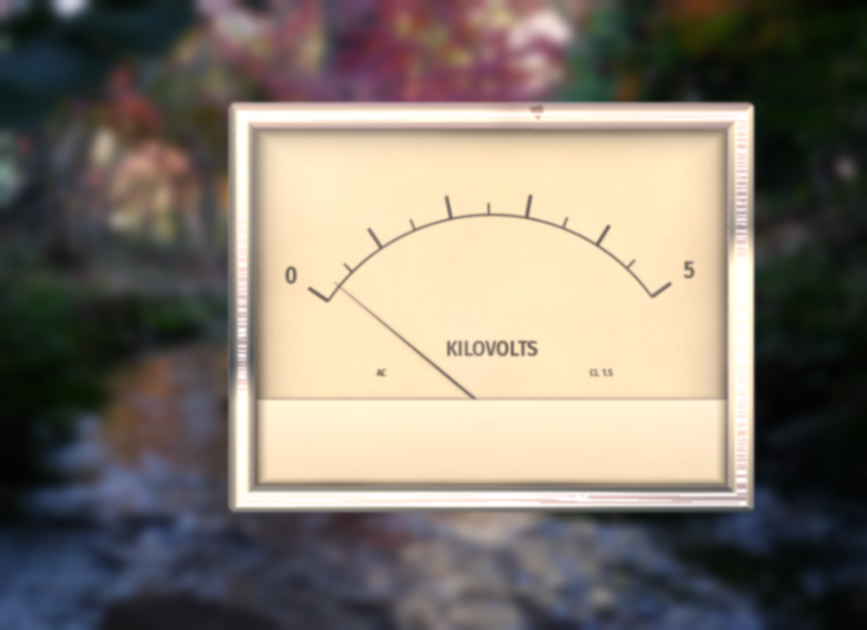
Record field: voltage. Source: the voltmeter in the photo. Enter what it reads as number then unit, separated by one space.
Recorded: 0.25 kV
